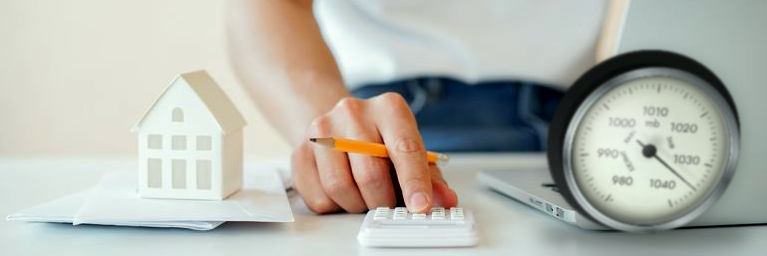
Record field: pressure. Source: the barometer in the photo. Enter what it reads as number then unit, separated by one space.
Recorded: 1035 mbar
